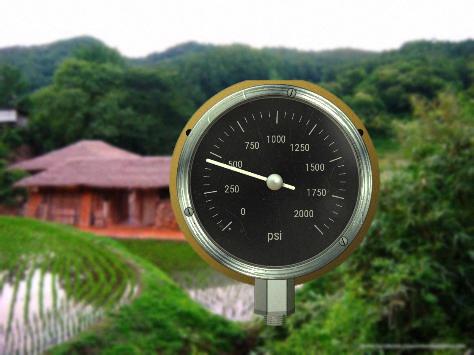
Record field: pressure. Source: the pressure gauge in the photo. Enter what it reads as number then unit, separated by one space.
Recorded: 450 psi
